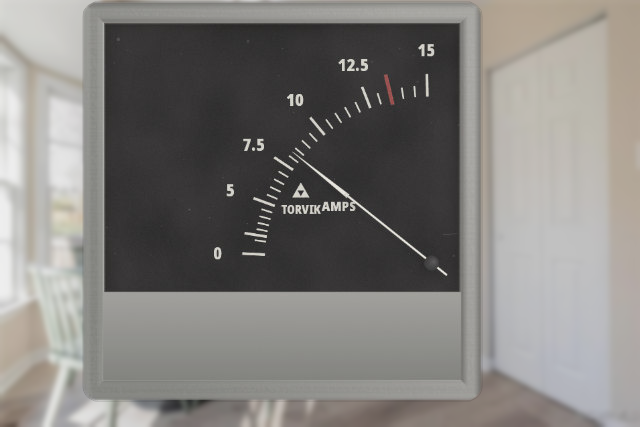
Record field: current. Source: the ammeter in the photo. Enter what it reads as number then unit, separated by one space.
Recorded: 8.25 A
